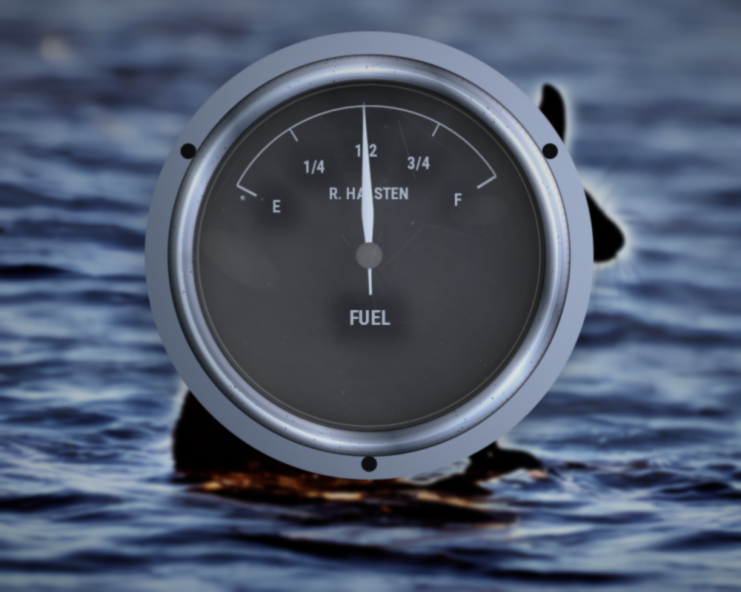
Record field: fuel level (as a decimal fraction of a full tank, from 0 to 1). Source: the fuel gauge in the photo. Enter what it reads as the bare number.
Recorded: 0.5
